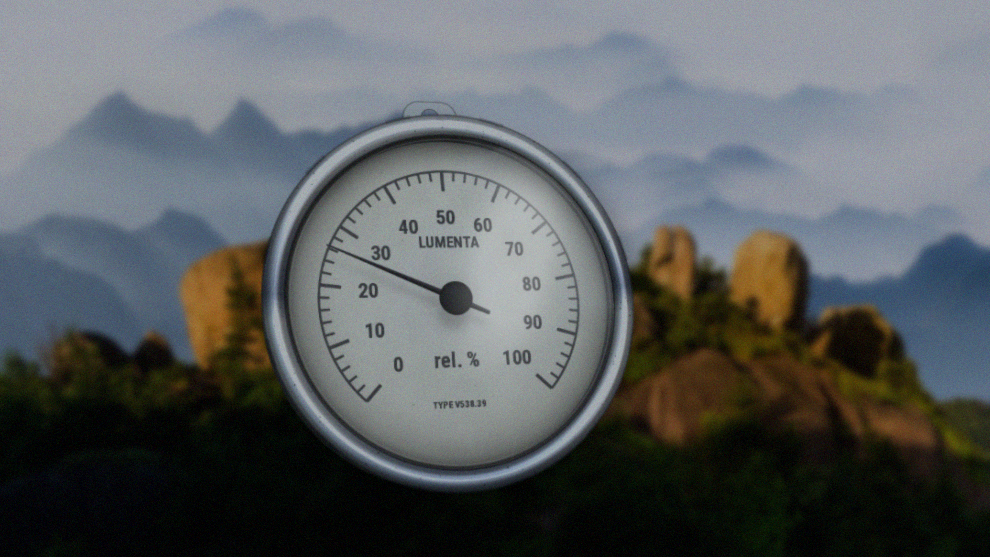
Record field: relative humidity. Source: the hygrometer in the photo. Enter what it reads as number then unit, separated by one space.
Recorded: 26 %
